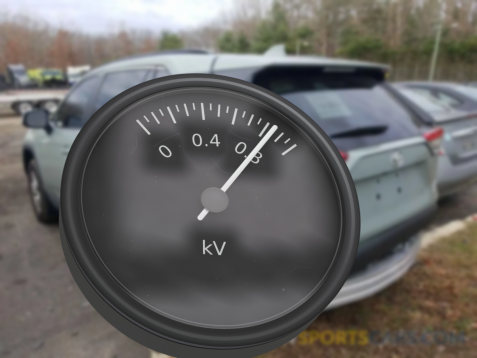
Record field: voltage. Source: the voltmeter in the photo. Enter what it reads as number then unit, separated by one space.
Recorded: 0.85 kV
